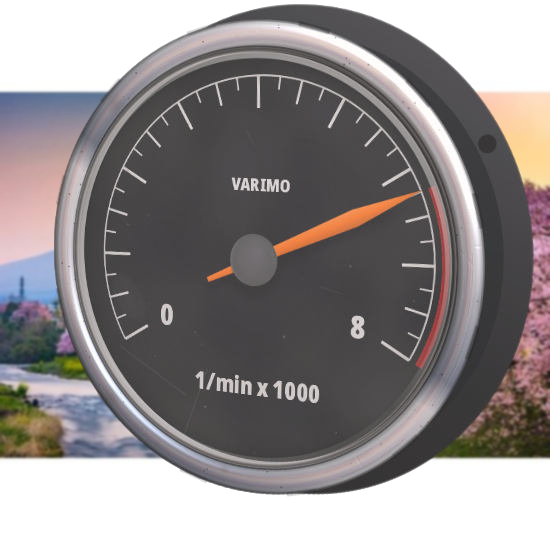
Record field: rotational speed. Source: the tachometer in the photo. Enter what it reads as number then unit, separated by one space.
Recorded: 6250 rpm
